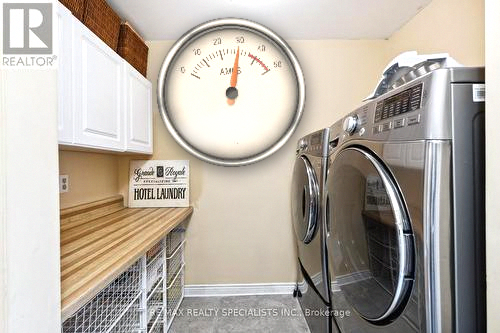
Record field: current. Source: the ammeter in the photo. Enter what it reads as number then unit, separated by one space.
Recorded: 30 A
